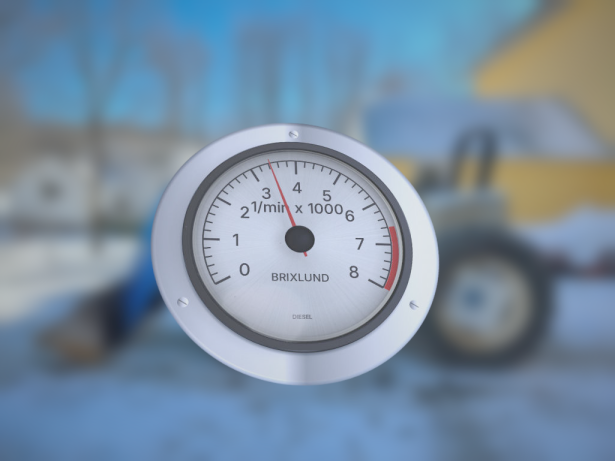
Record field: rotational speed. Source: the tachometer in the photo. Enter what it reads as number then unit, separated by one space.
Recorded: 3400 rpm
